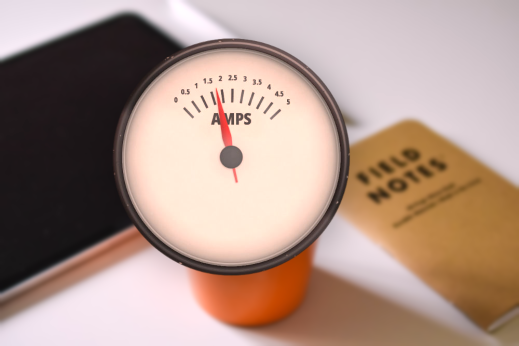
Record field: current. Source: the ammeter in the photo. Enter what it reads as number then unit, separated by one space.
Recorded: 1.75 A
